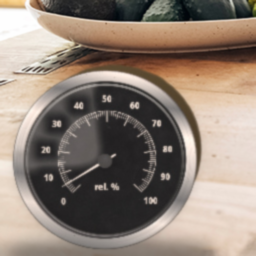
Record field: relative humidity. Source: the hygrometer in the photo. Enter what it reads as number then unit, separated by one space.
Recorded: 5 %
